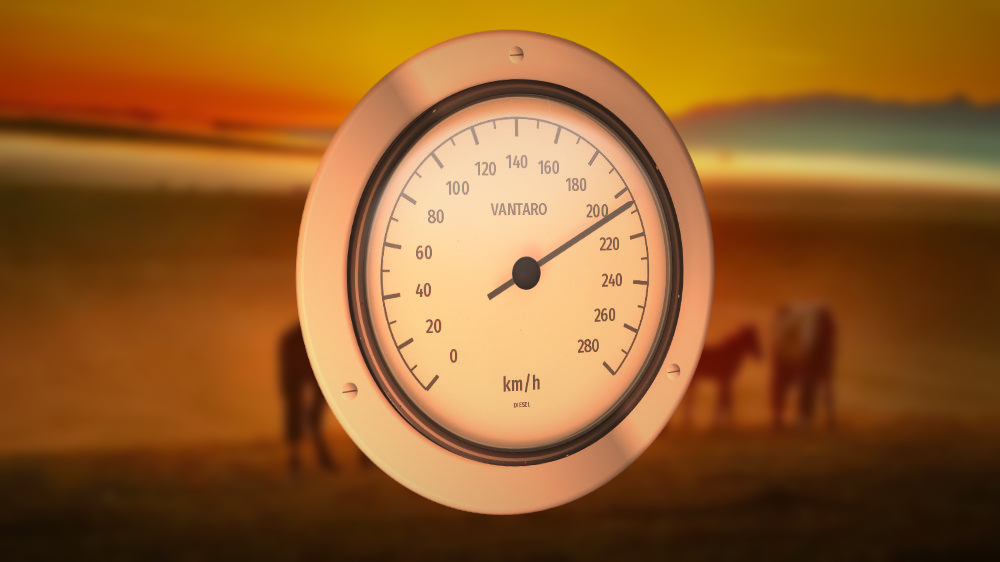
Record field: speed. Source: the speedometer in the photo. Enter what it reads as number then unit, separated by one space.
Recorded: 205 km/h
